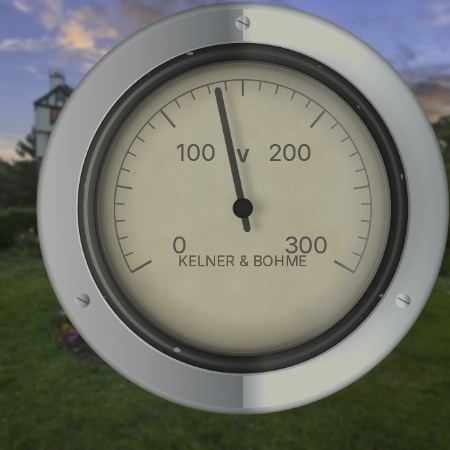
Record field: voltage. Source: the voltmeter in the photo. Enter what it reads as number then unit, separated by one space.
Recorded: 135 V
